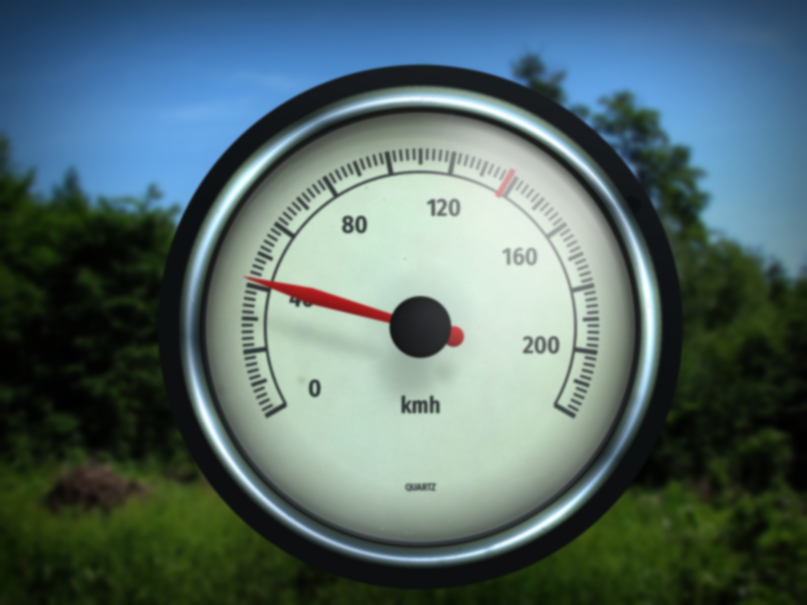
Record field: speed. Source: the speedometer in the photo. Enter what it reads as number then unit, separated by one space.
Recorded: 42 km/h
